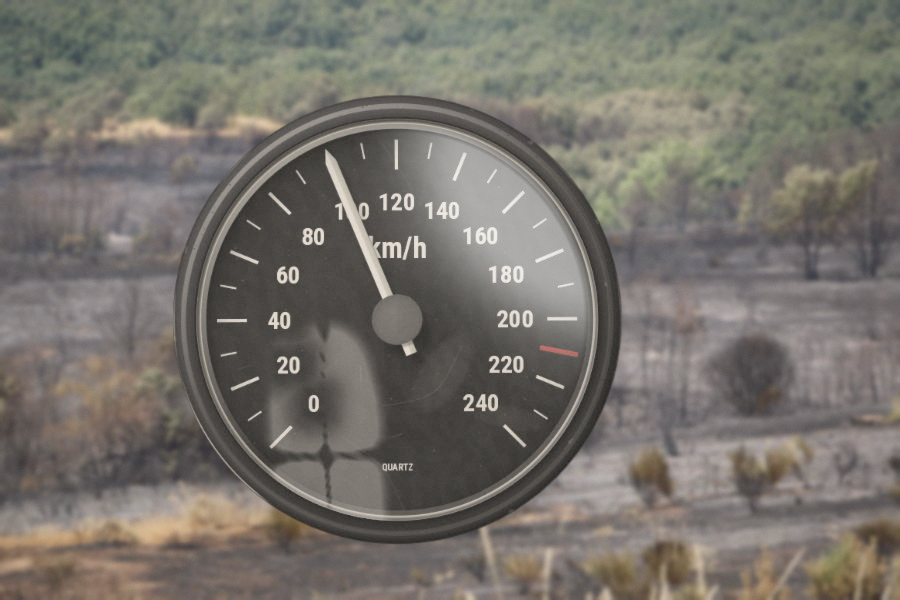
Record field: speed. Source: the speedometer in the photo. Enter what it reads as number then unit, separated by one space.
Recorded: 100 km/h
